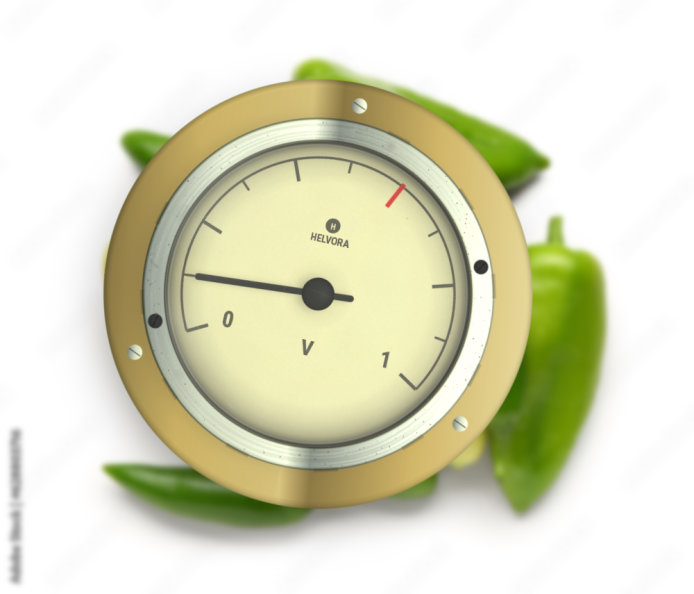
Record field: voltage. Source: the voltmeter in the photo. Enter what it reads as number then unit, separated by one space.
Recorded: 0.1 V
